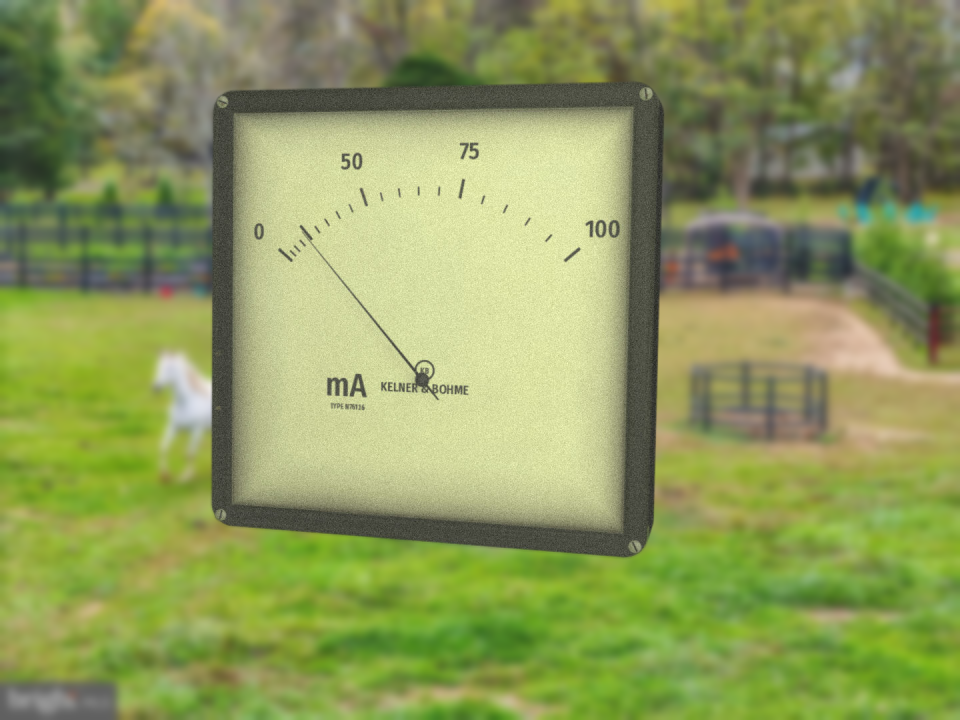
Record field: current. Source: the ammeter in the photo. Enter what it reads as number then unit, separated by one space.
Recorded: 25 mA
